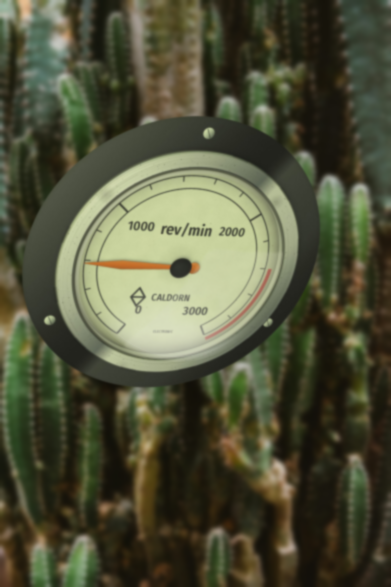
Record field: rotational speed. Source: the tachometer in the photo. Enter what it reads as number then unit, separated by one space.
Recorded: 600 rpm
